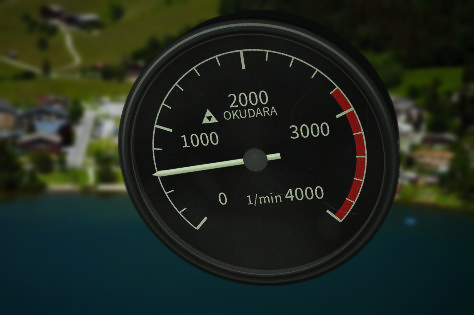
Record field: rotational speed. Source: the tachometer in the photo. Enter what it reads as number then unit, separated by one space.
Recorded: 600 rpm
